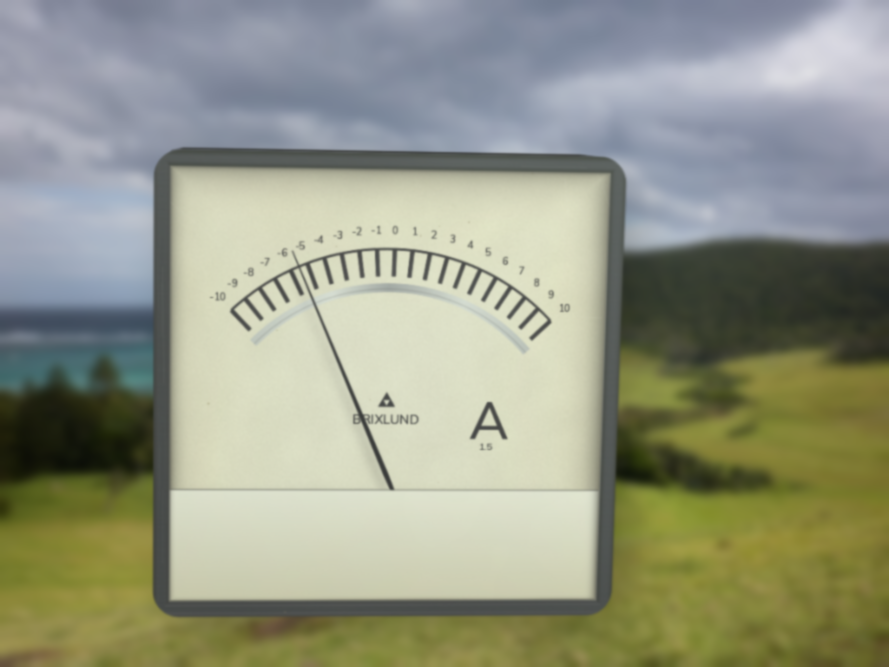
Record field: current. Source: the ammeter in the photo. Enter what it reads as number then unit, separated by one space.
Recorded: -5.5 A
